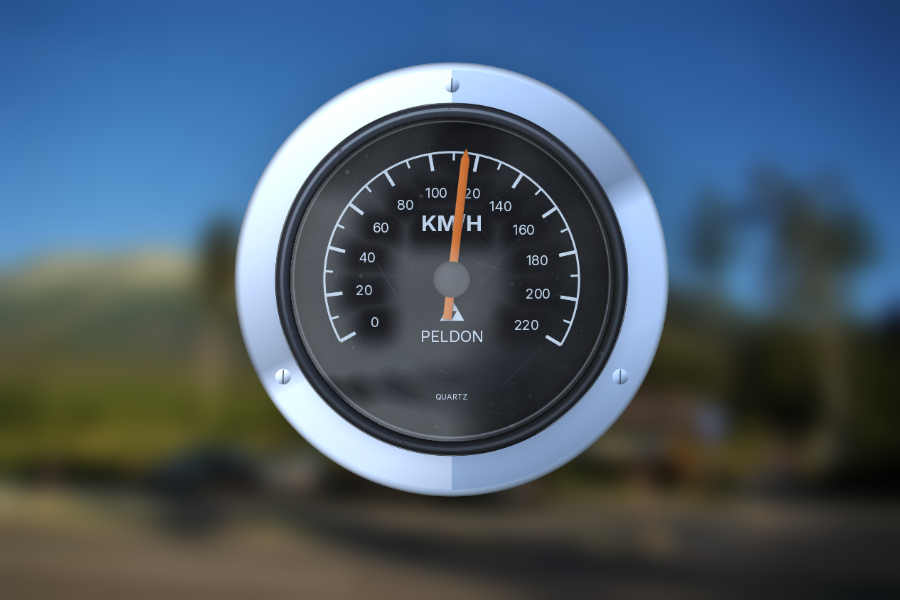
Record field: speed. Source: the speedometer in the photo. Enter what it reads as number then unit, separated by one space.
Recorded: 115 km/h
